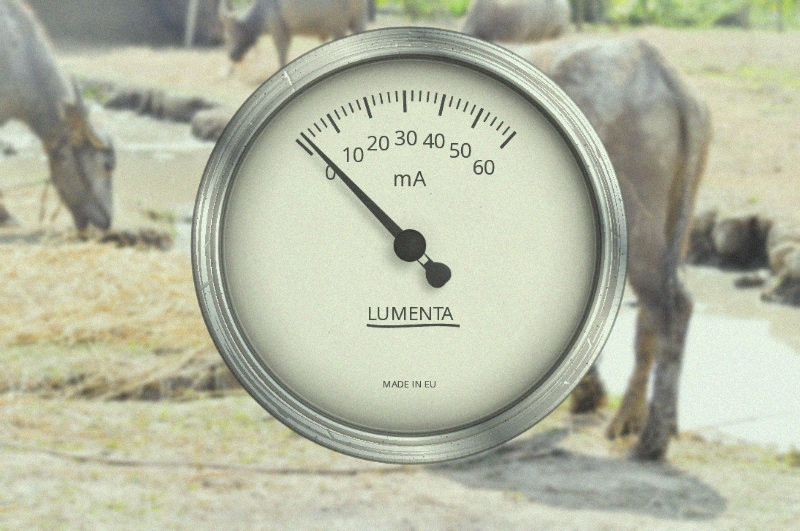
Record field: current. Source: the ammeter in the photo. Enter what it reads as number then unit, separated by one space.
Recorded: 2 mA
